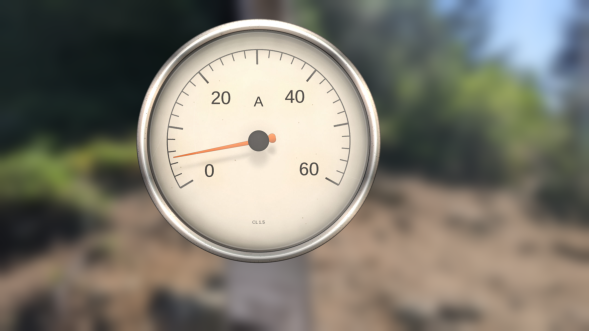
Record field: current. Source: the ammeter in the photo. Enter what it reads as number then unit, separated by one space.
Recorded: 5 A
